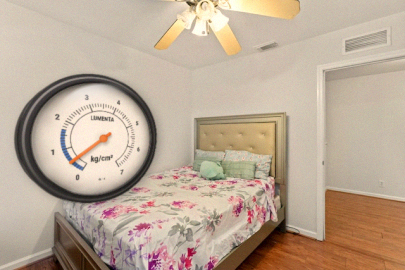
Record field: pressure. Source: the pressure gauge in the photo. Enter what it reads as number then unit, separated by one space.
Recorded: 0.5 kg/cm²
